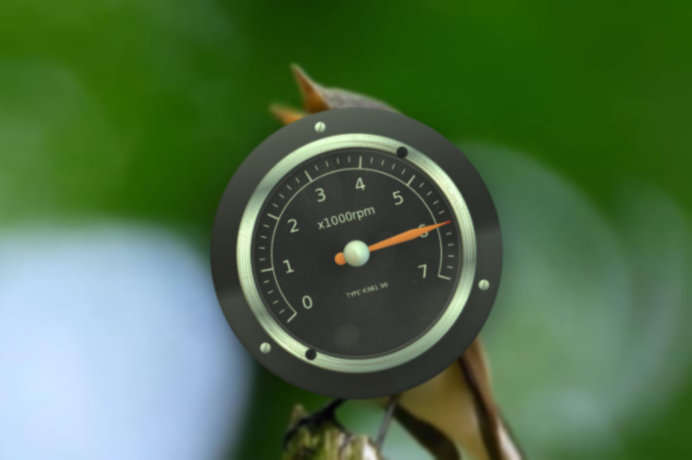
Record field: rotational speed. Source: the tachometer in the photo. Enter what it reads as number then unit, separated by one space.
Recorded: 6000 rpm
